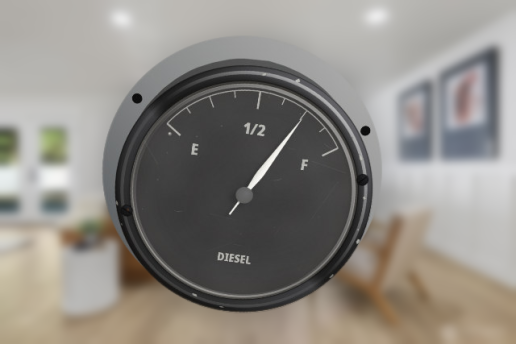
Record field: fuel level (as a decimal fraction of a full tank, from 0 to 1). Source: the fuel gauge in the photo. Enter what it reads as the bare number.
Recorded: 0.75
